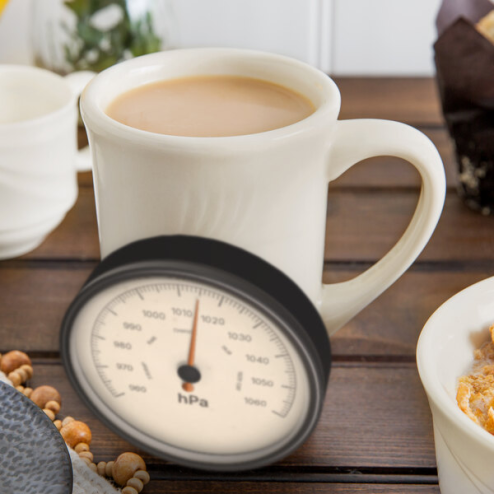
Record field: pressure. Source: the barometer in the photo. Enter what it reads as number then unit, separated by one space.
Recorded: 1015 hPa
